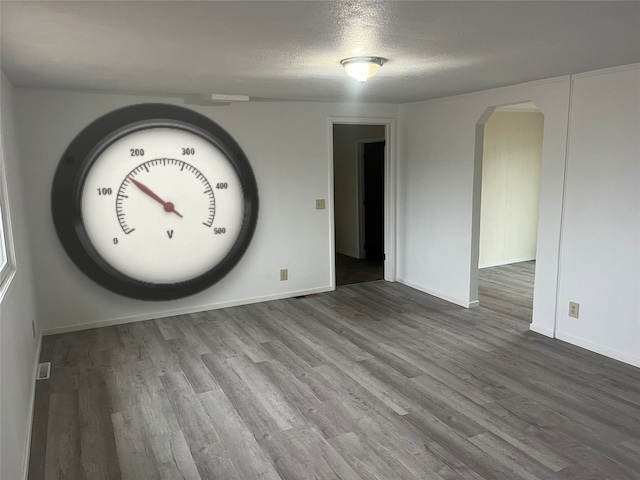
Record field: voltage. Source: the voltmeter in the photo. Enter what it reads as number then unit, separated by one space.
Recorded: 150 V
